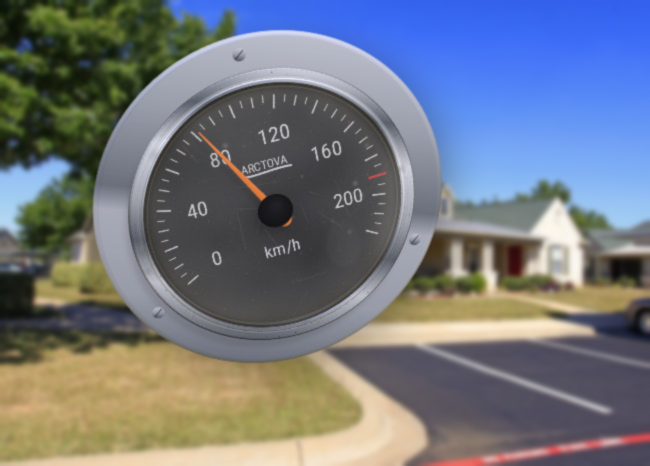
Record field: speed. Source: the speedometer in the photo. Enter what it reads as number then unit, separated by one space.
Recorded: 82.5 km/h
